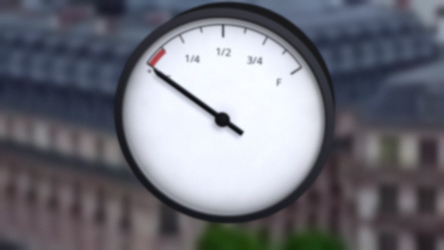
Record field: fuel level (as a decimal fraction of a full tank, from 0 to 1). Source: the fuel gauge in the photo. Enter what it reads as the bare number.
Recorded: 0
